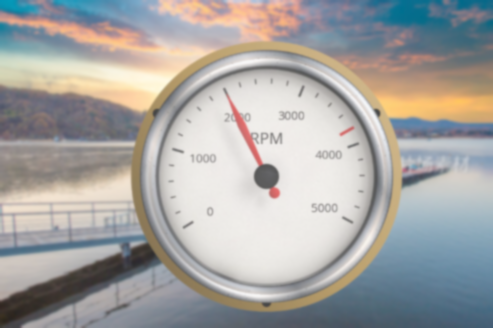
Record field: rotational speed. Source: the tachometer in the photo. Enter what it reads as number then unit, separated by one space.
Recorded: 2000 rpm
